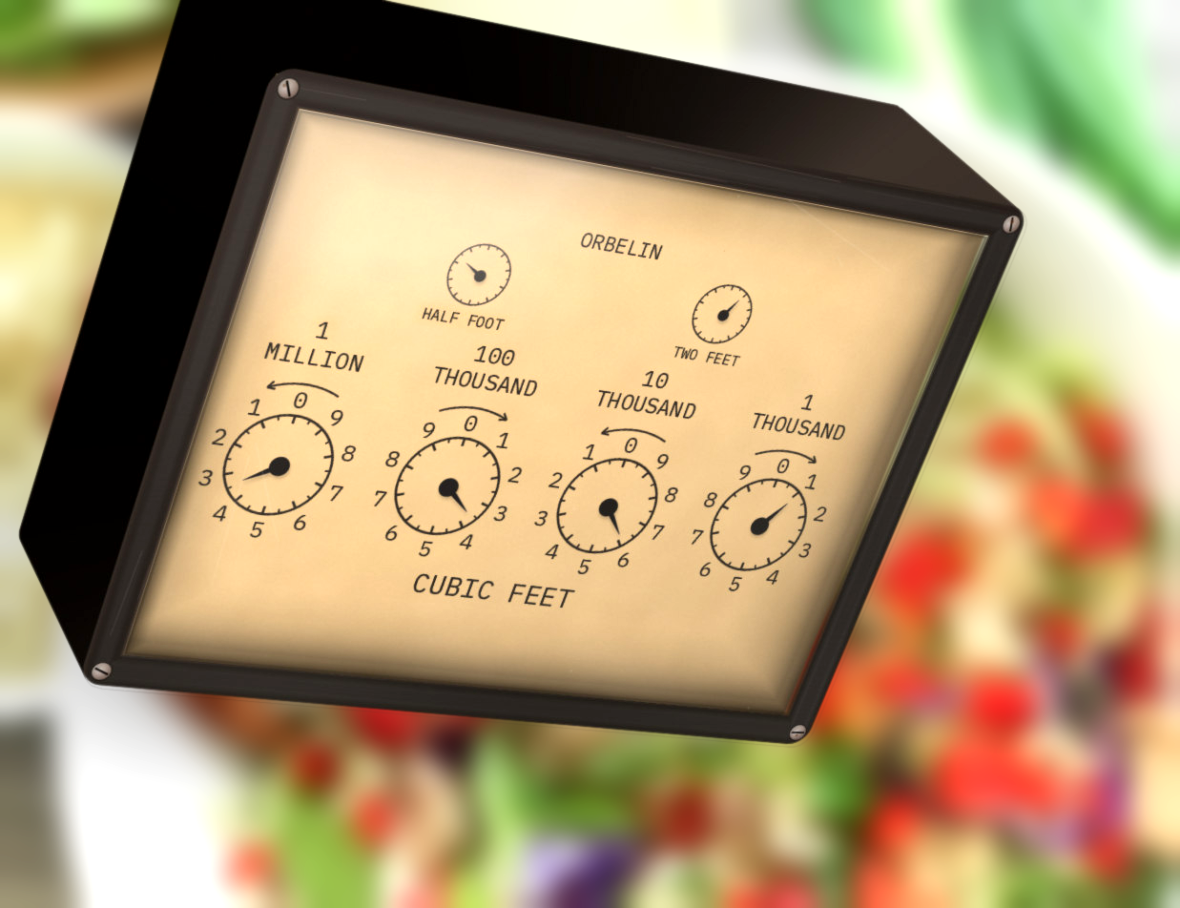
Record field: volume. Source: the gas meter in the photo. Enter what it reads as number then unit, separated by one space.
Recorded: 336100 ft³
